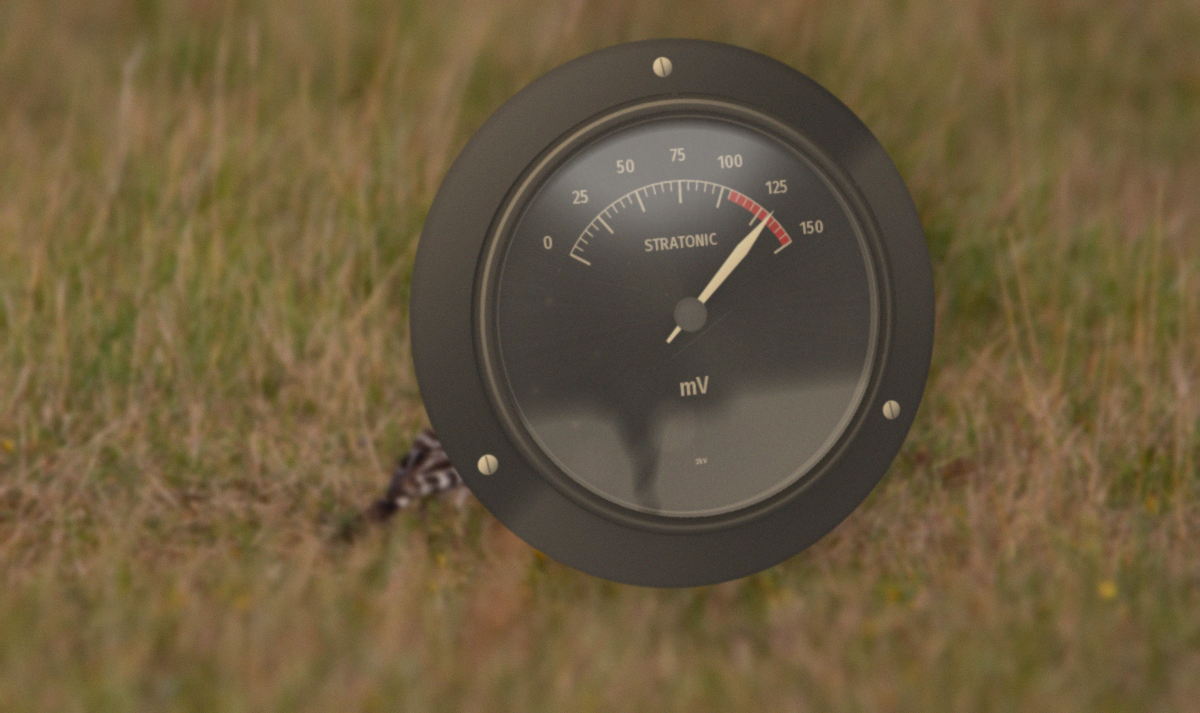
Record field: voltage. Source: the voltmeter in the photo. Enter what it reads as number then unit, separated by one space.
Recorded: 130 mV
